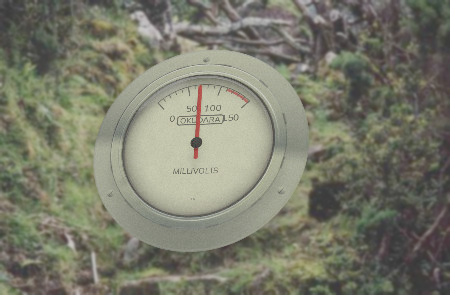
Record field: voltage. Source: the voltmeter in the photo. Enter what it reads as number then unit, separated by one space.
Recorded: 70 mV
